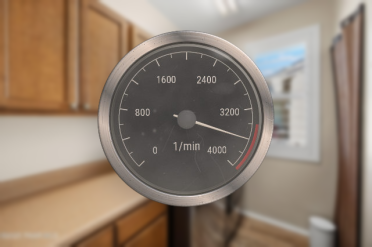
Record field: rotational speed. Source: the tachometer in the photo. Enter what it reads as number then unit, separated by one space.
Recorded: 3600 rpm
